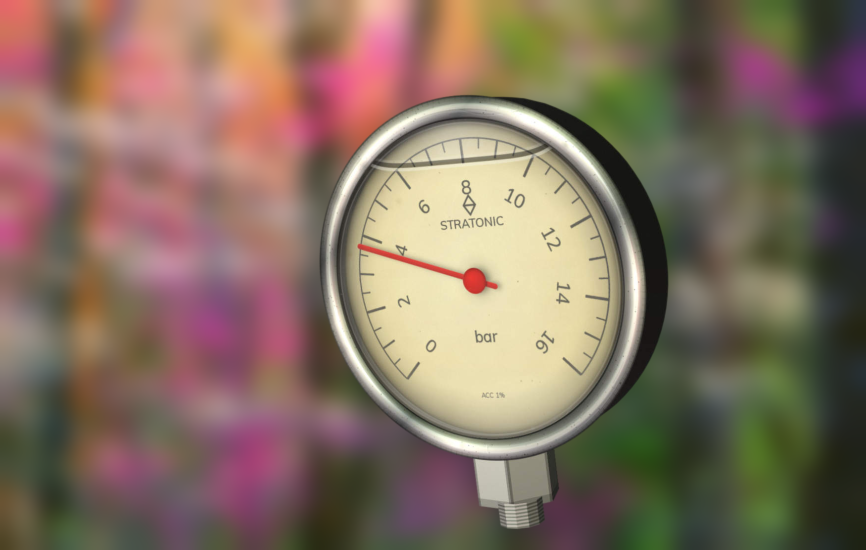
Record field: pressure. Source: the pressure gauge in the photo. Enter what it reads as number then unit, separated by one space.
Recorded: 3.75 bar
